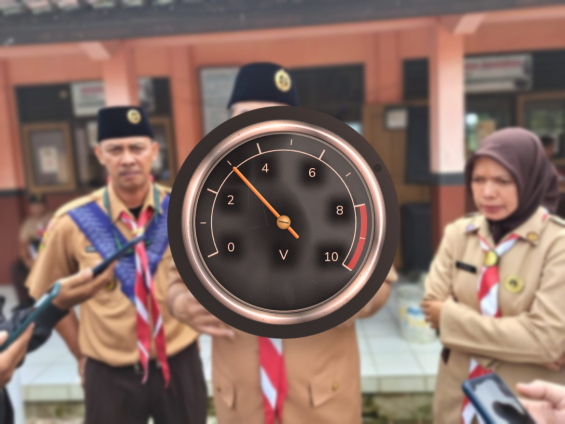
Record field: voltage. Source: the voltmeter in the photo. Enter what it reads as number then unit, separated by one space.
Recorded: 3 V
